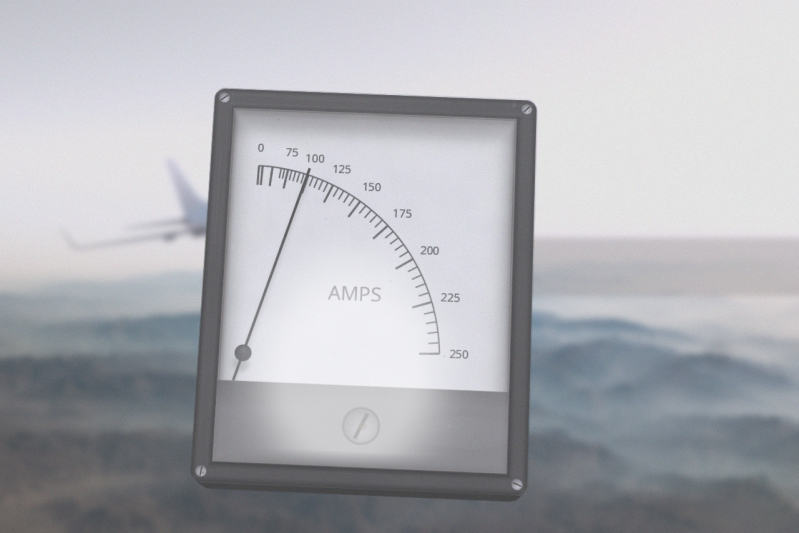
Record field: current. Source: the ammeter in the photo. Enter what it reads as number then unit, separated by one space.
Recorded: 100 A
